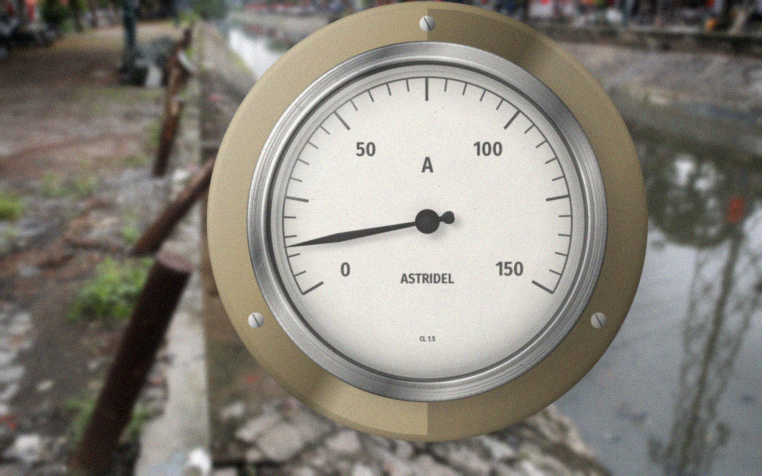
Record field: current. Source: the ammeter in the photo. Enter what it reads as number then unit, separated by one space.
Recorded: 12.5 A
